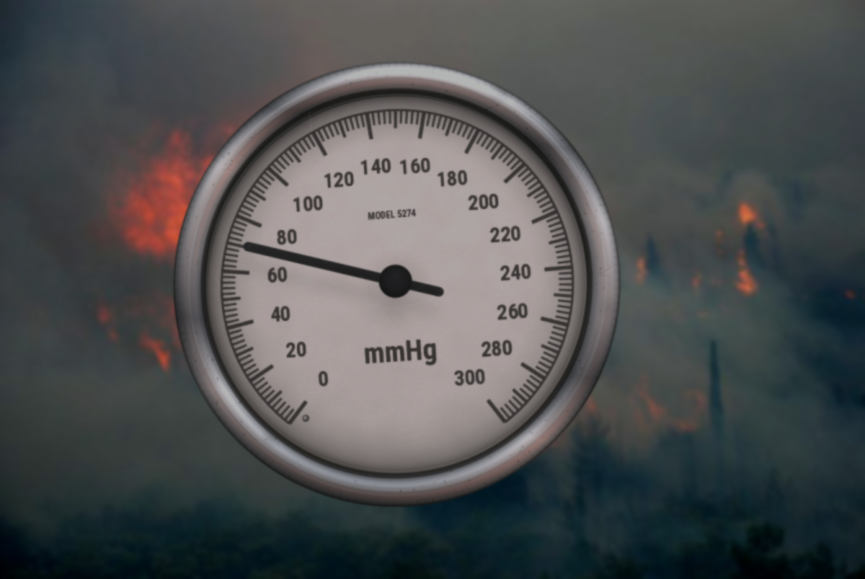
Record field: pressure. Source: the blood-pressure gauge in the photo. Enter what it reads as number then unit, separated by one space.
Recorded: 70 mmHg
